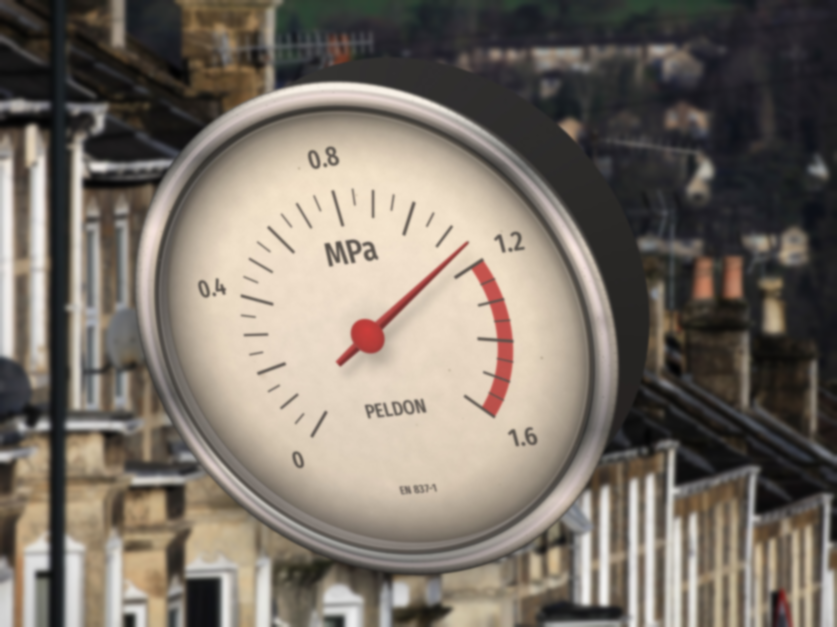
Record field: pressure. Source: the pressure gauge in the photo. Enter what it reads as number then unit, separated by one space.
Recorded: 1.15 MPa
